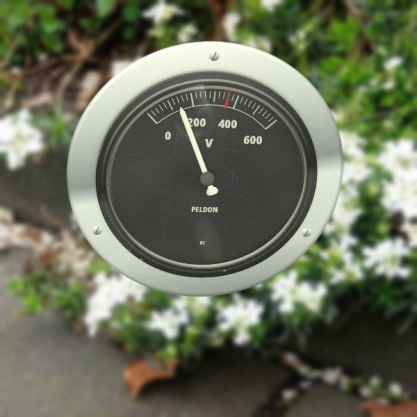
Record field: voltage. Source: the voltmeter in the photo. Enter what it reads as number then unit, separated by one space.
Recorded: 140 V
